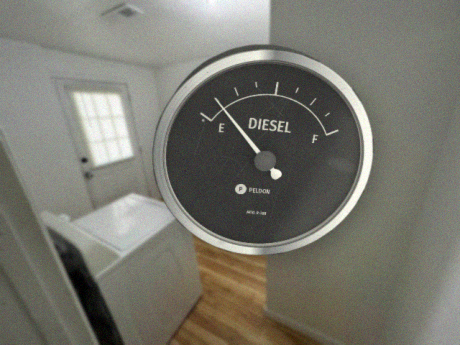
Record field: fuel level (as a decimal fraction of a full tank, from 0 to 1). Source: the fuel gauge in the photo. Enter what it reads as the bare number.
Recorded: 0.125
